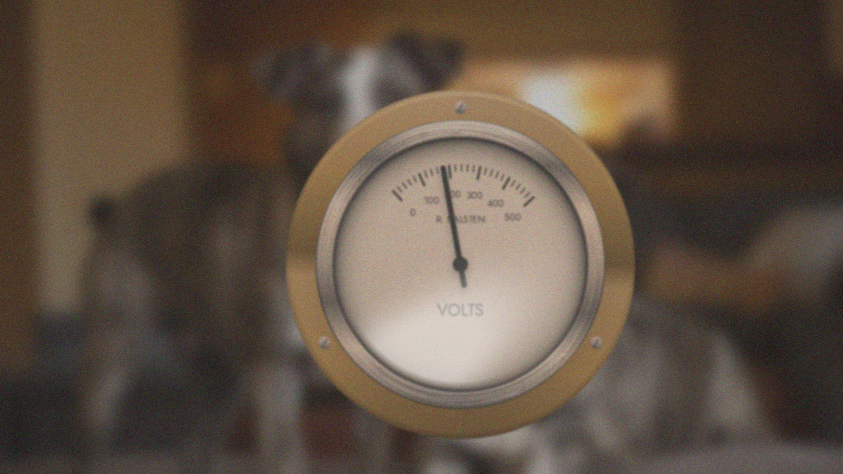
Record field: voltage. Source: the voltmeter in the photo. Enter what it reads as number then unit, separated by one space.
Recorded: 180 V
